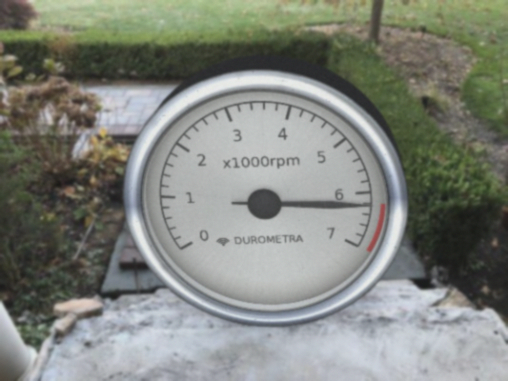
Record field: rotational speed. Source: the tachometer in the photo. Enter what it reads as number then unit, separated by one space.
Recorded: 6200 rpm
